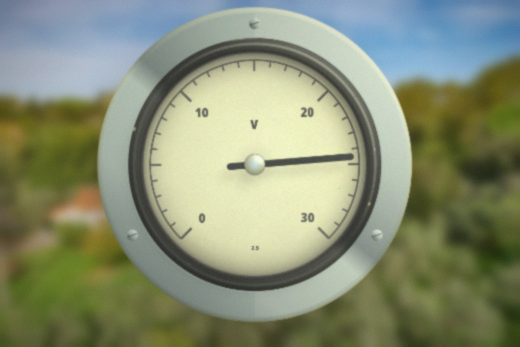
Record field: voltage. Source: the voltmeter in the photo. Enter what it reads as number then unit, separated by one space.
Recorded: 24.5 V
